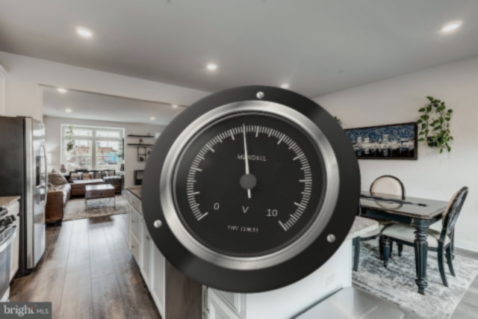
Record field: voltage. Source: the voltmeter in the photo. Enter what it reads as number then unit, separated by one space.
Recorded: 4.5 V
